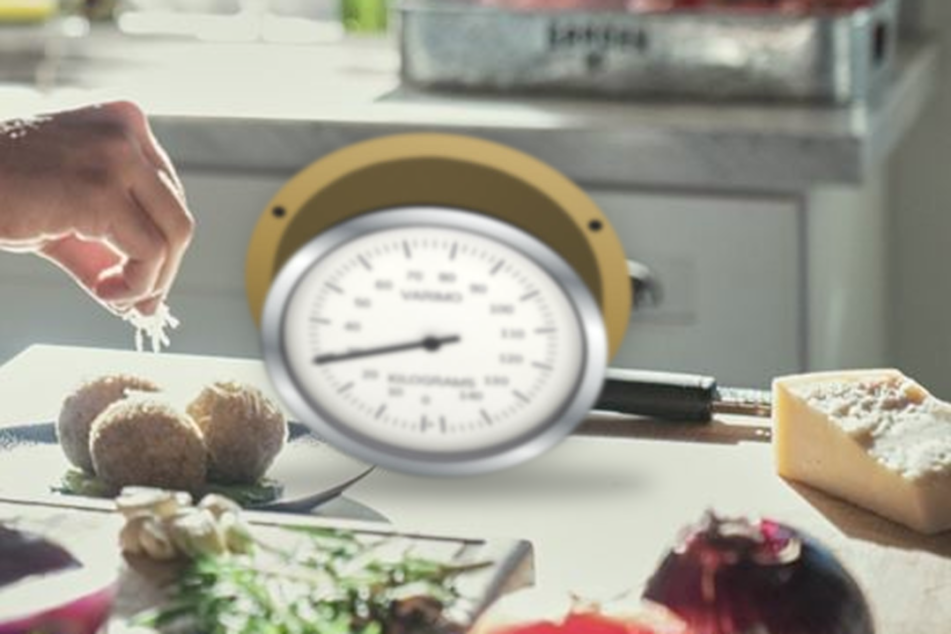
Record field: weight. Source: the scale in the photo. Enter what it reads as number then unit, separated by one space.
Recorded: 30 kg
